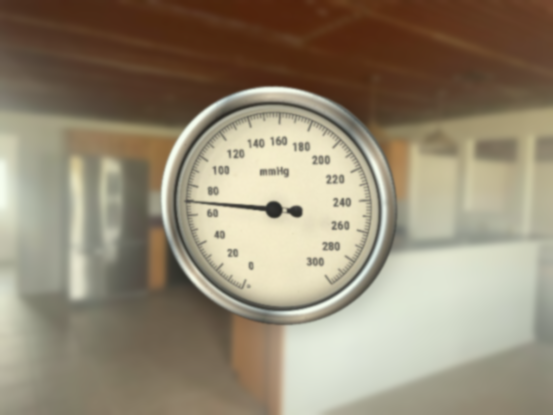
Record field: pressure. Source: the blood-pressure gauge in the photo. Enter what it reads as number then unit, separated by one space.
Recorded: 70 mmHg
